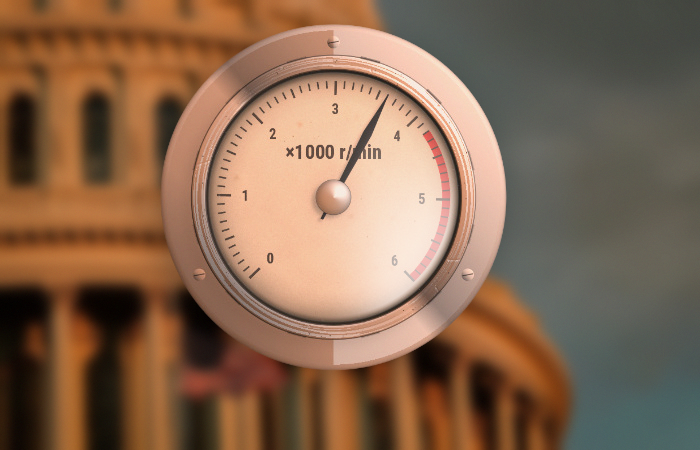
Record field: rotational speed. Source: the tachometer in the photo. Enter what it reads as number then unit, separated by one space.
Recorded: 3600 rpm
